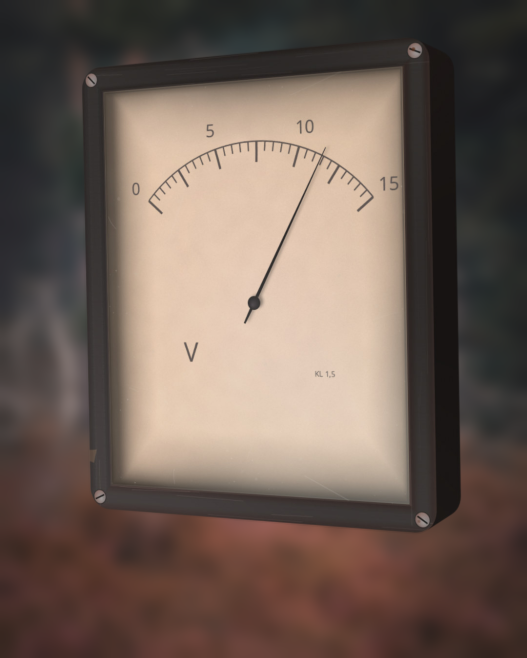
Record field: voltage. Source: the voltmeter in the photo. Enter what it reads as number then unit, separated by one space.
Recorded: 11.5 V
